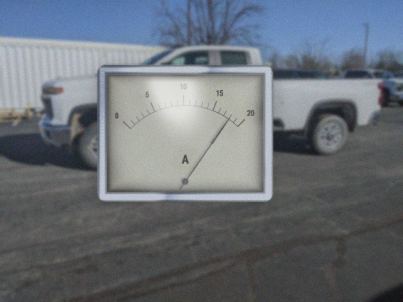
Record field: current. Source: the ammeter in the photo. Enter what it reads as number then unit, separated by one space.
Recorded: 18 A
